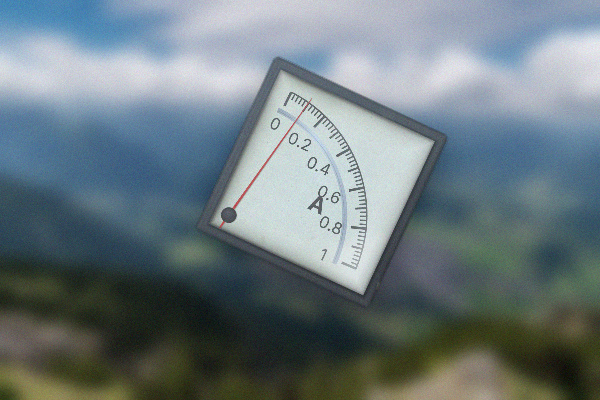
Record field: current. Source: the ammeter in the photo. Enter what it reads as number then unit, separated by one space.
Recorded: 0.1 A
